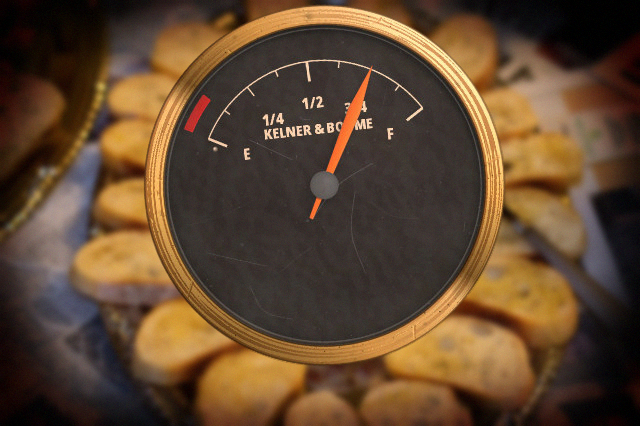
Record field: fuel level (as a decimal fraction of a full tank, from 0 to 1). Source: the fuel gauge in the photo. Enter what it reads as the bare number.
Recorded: 0.75
